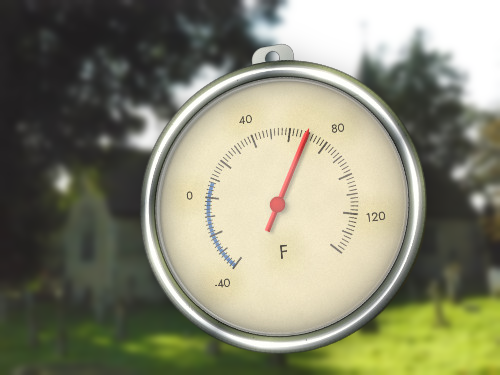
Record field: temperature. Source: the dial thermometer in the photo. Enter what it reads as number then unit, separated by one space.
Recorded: 70 °F
